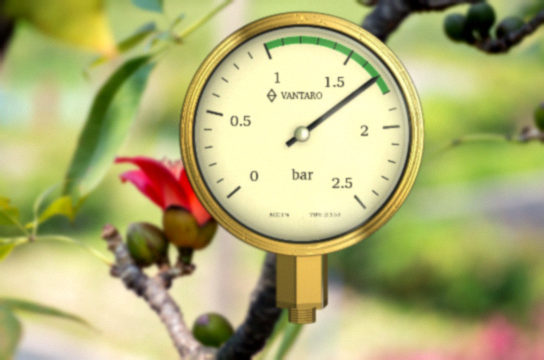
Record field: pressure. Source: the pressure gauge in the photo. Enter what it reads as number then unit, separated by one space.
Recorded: 1.7 bar
